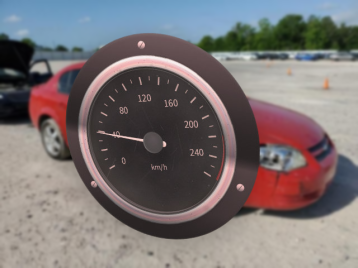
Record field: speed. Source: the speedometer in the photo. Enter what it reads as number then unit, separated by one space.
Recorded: 40 km/h
